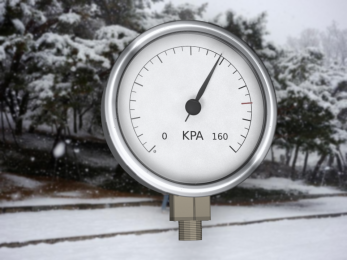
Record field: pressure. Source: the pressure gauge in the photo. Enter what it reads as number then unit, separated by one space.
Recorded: 97.5 kPa
